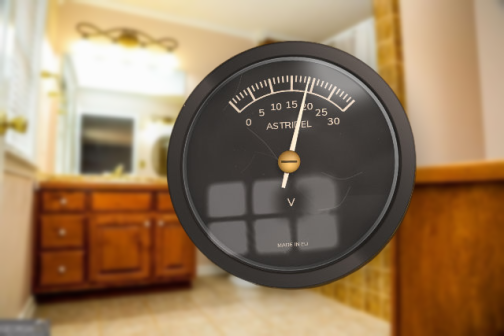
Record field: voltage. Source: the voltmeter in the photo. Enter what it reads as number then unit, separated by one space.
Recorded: 19 V
